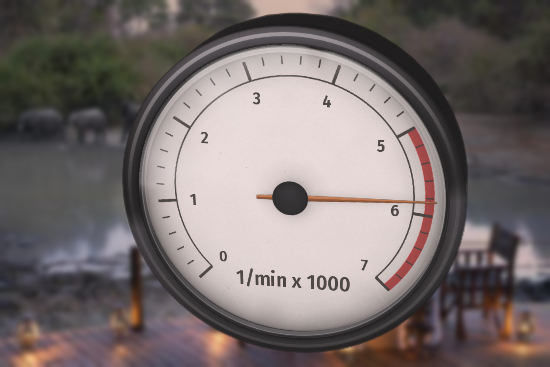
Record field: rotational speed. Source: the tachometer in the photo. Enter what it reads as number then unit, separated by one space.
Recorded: 5800 rpm
